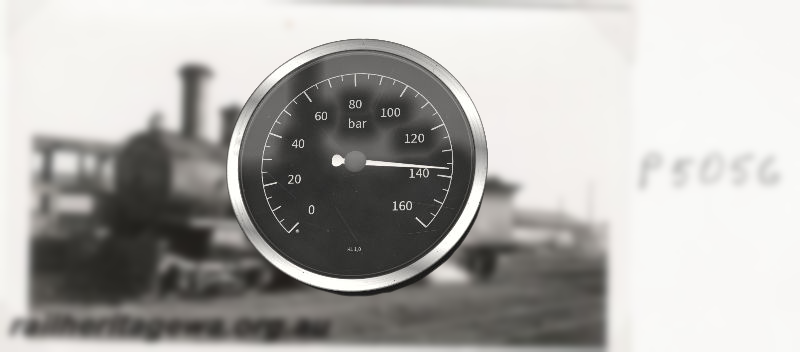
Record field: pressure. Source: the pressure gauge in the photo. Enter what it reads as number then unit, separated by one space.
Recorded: 137.5 bar
